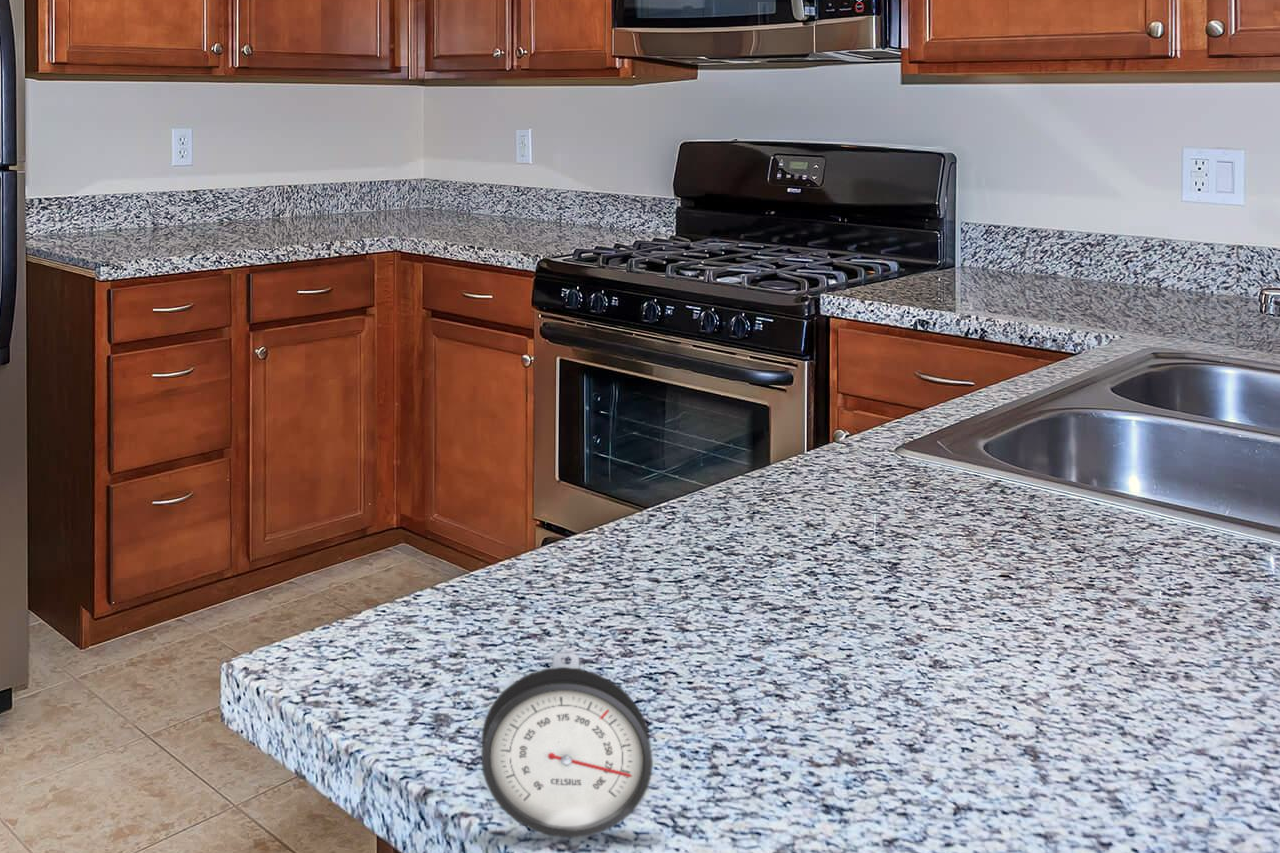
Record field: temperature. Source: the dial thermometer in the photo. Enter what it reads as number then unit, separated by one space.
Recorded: 275 °C
